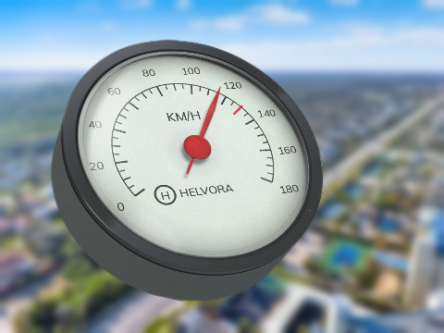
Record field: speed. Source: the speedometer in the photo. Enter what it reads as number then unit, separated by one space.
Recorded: 115 km/h
